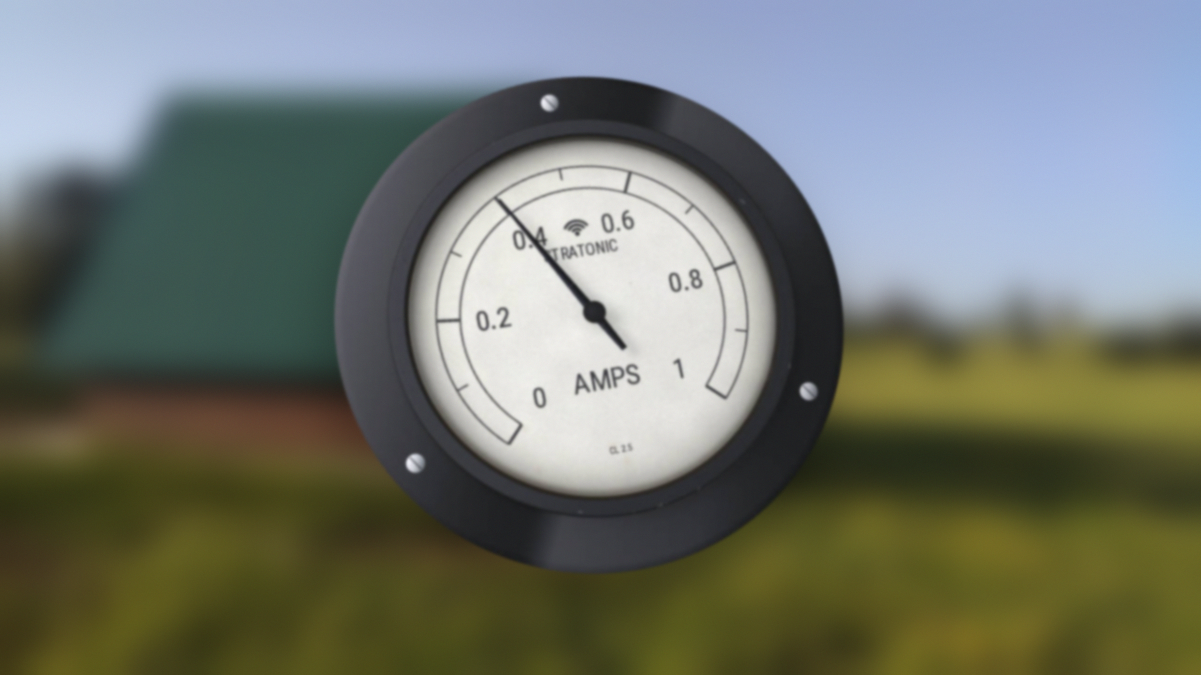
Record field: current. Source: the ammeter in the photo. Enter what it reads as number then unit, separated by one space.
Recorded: 0.4 A
